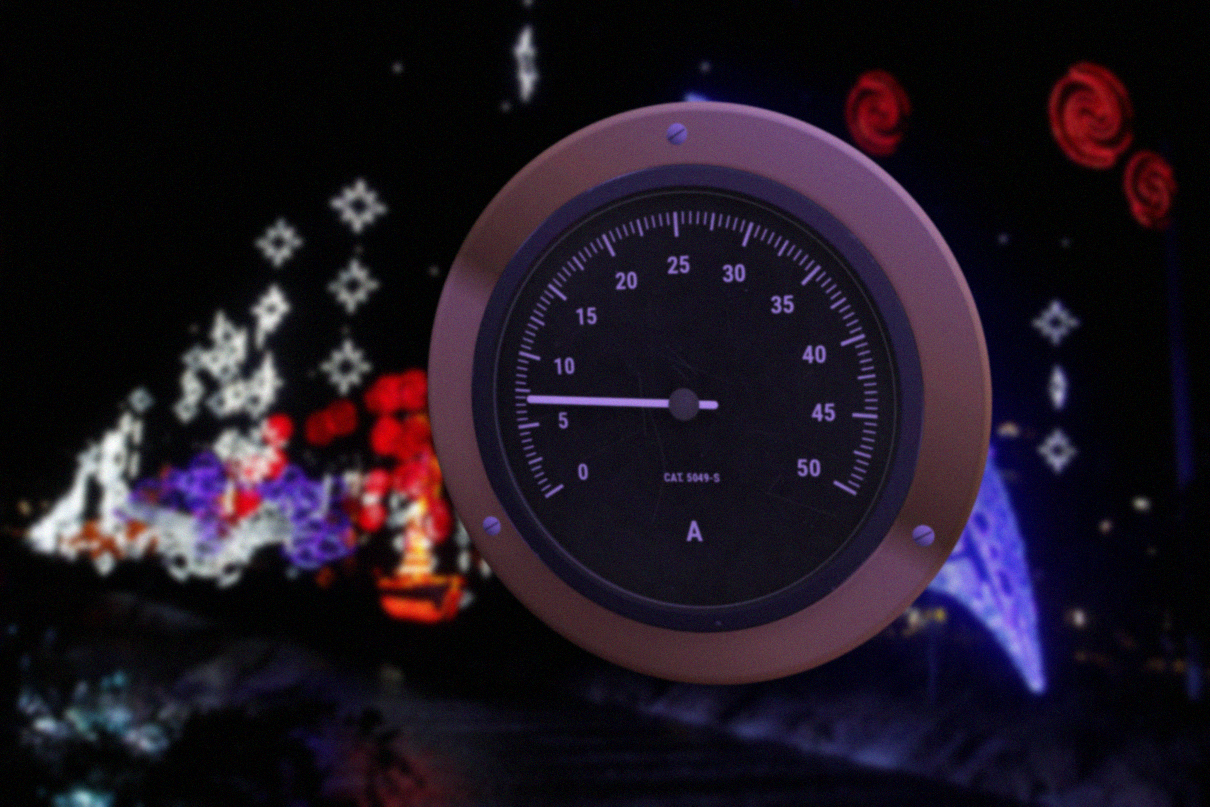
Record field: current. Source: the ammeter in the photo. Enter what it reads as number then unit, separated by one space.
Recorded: 7 A
